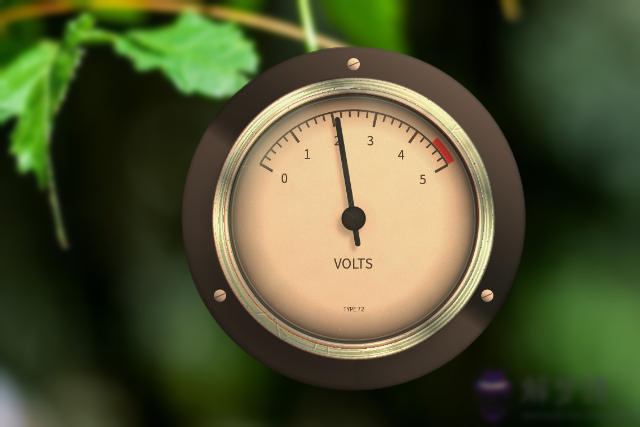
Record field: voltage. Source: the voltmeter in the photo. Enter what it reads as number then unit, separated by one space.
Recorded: 2.1 V
